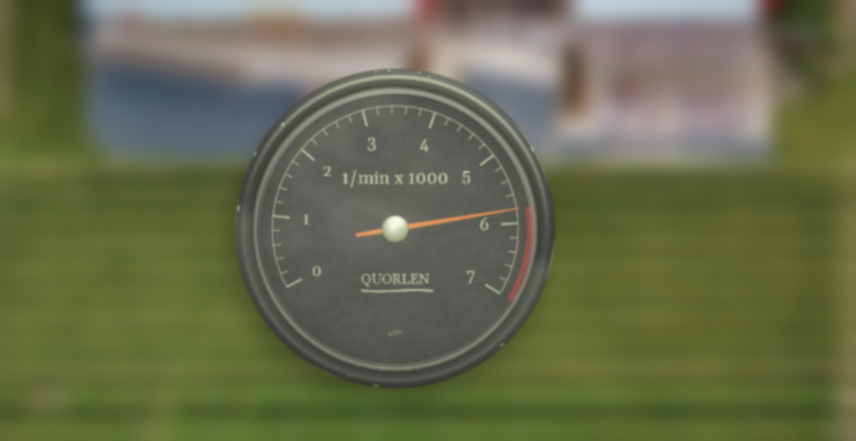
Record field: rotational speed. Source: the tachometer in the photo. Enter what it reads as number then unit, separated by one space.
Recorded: 5800 rpm
